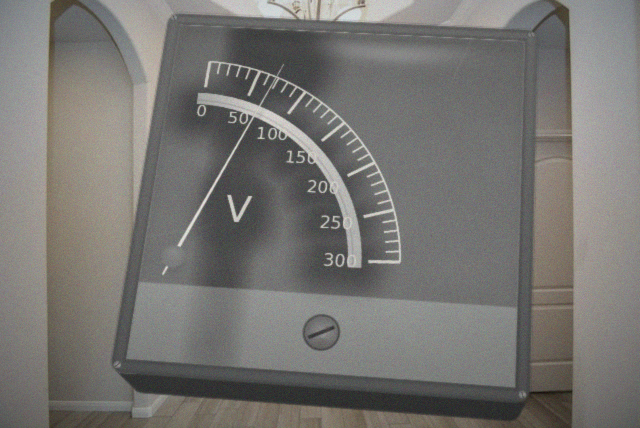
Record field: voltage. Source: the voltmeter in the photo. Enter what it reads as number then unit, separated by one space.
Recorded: 70 V
